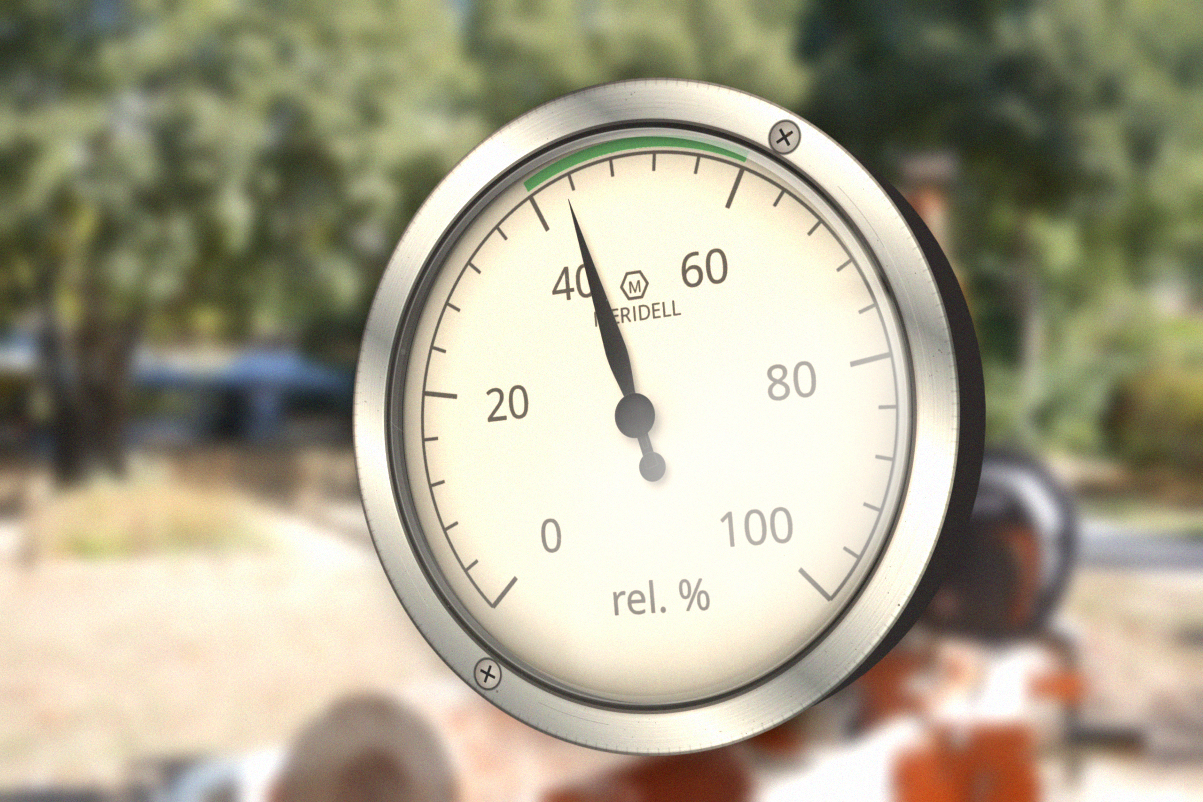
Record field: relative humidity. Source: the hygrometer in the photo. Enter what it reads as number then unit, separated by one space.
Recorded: 44 %
